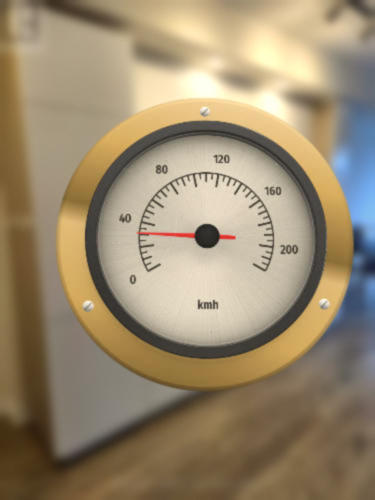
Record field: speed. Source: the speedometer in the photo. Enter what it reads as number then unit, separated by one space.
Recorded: 30 km/h
